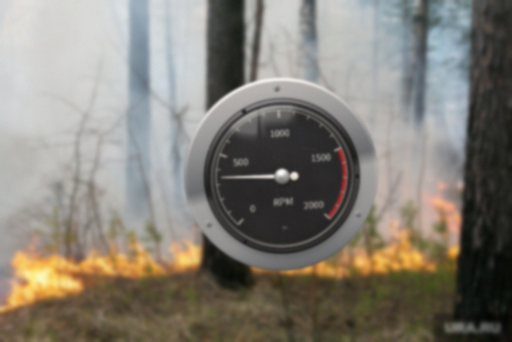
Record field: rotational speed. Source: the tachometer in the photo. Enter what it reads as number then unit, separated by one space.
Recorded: 350 rpm
